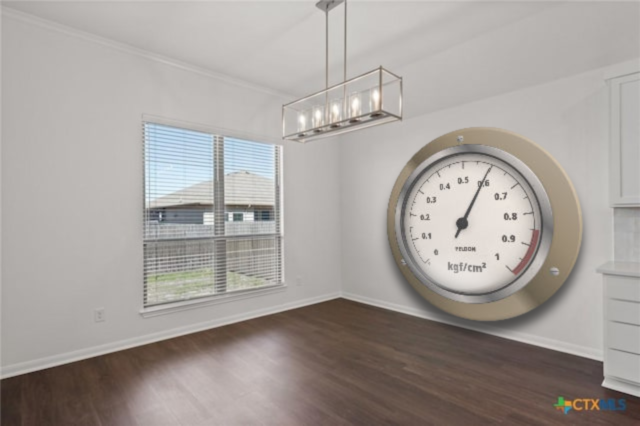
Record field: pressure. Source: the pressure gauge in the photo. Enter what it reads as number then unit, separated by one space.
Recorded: 0.6 kg/cm²
